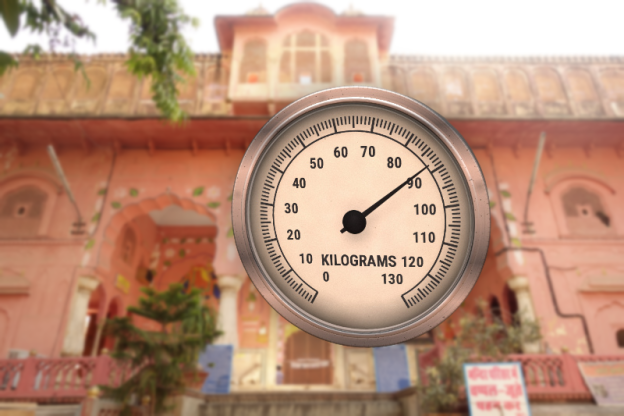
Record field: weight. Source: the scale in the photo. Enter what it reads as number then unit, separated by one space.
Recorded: 88 kg
